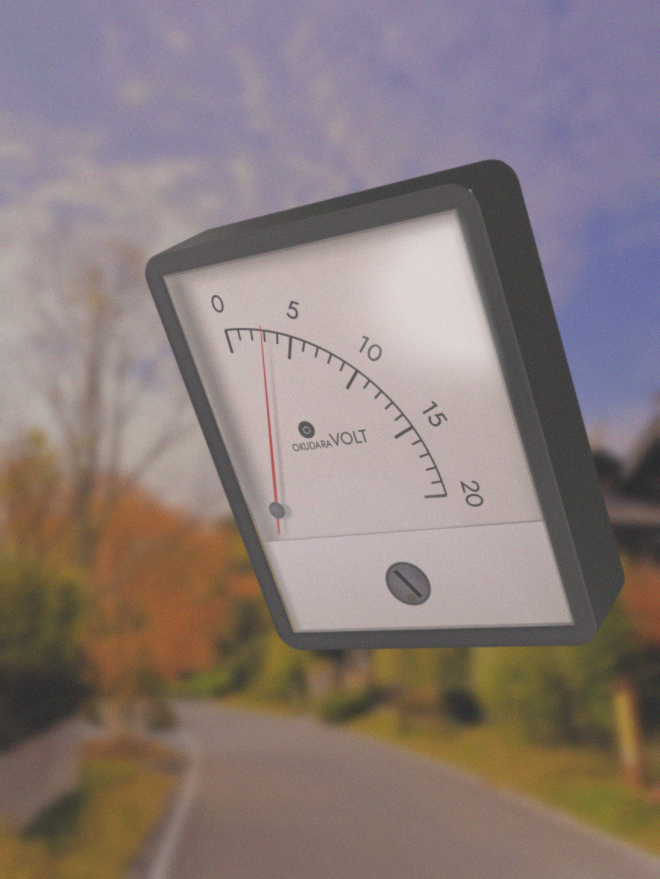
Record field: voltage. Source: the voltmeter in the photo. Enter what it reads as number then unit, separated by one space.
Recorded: 3 V
